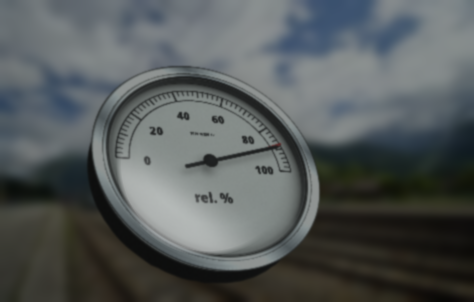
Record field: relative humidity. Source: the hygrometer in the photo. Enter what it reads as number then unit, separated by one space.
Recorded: 90 %
